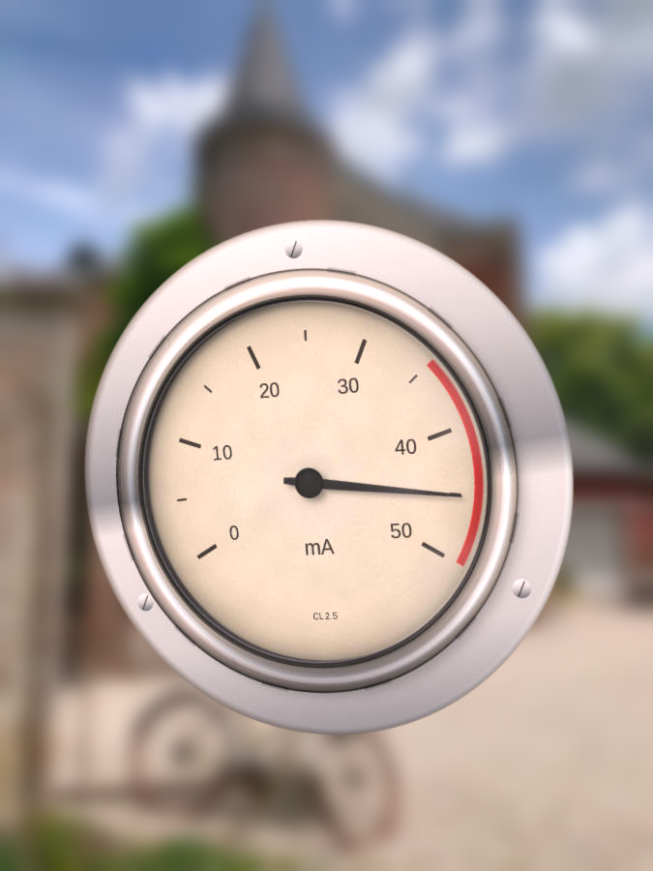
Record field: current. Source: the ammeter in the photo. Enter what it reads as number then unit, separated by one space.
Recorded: 45 mA
